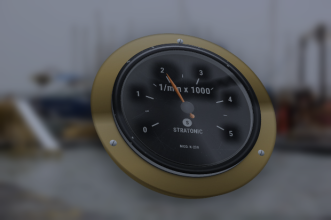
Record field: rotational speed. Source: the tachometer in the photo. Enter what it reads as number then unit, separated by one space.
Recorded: 2000 rpm
